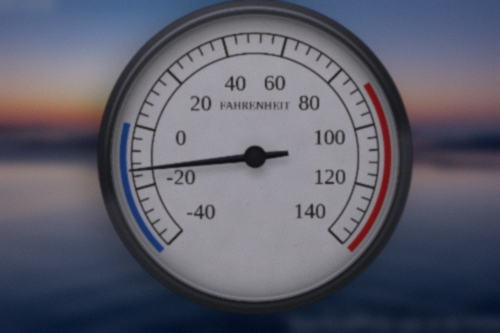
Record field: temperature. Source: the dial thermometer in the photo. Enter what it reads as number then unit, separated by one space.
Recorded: -14 °F
